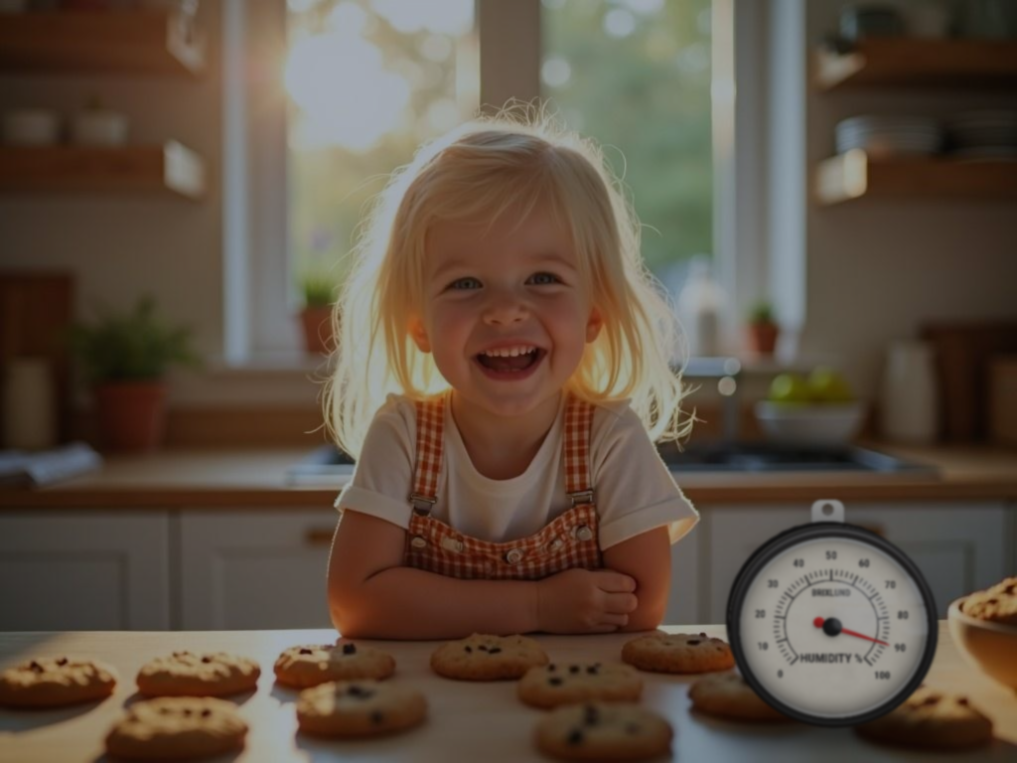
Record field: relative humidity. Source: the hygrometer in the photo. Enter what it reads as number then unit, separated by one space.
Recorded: 90 %
